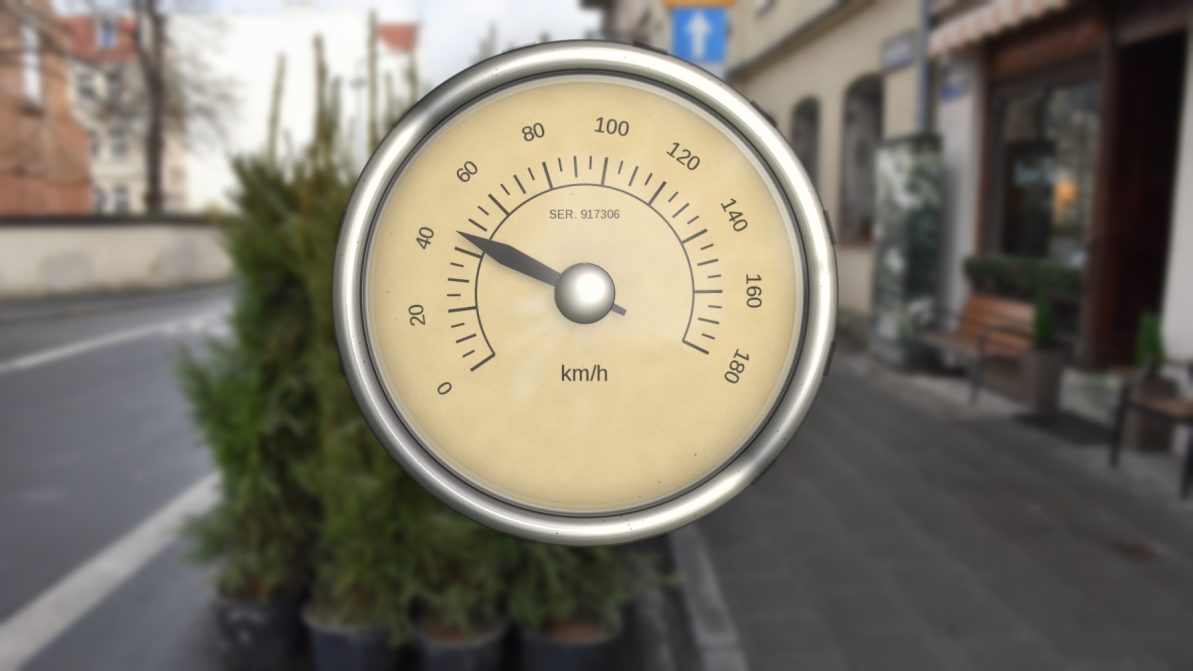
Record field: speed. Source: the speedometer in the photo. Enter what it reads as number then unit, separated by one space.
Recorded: 45 km/h
